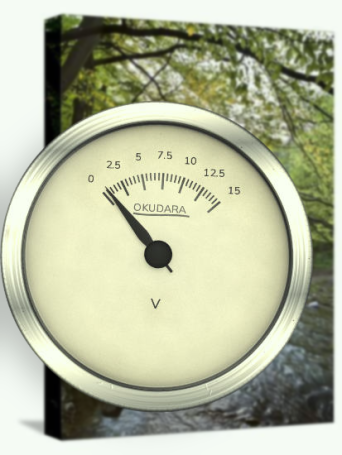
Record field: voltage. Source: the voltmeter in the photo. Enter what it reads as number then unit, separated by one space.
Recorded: 0.5 V
